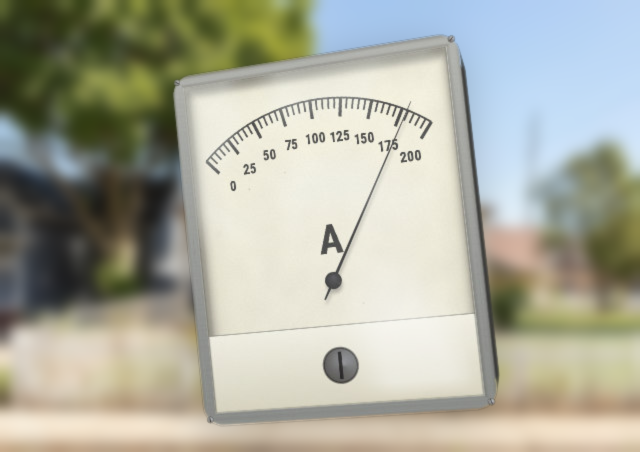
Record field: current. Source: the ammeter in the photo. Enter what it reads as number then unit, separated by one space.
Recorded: 180 A
